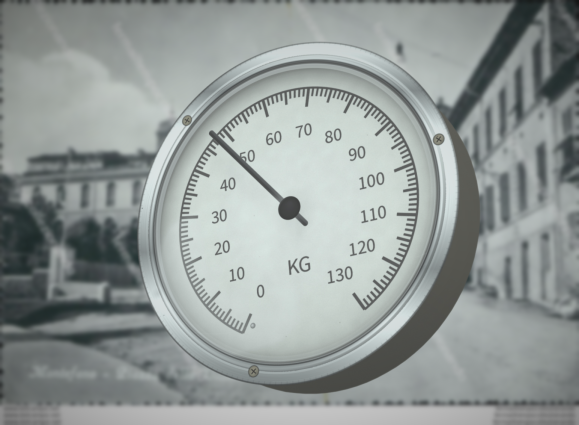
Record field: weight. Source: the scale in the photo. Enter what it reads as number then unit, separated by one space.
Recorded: 48 kg
